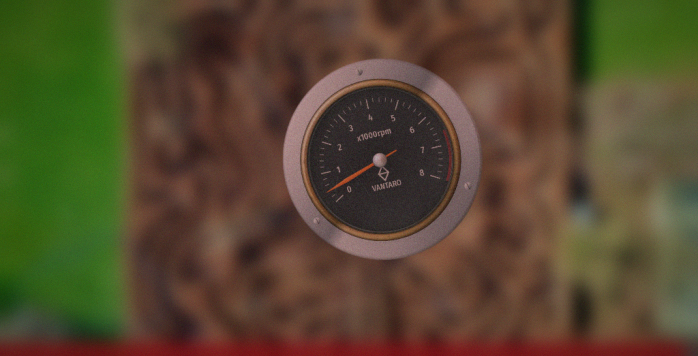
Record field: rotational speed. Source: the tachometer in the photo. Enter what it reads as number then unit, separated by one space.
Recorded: 400 rpm
